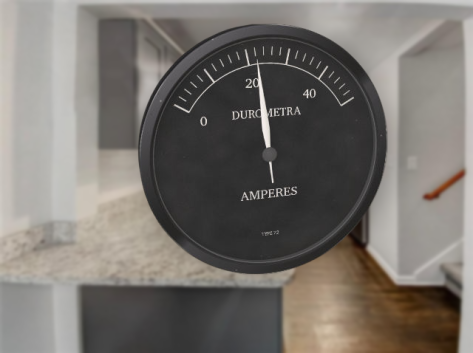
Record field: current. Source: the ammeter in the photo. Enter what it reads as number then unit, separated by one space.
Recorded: 22 A
